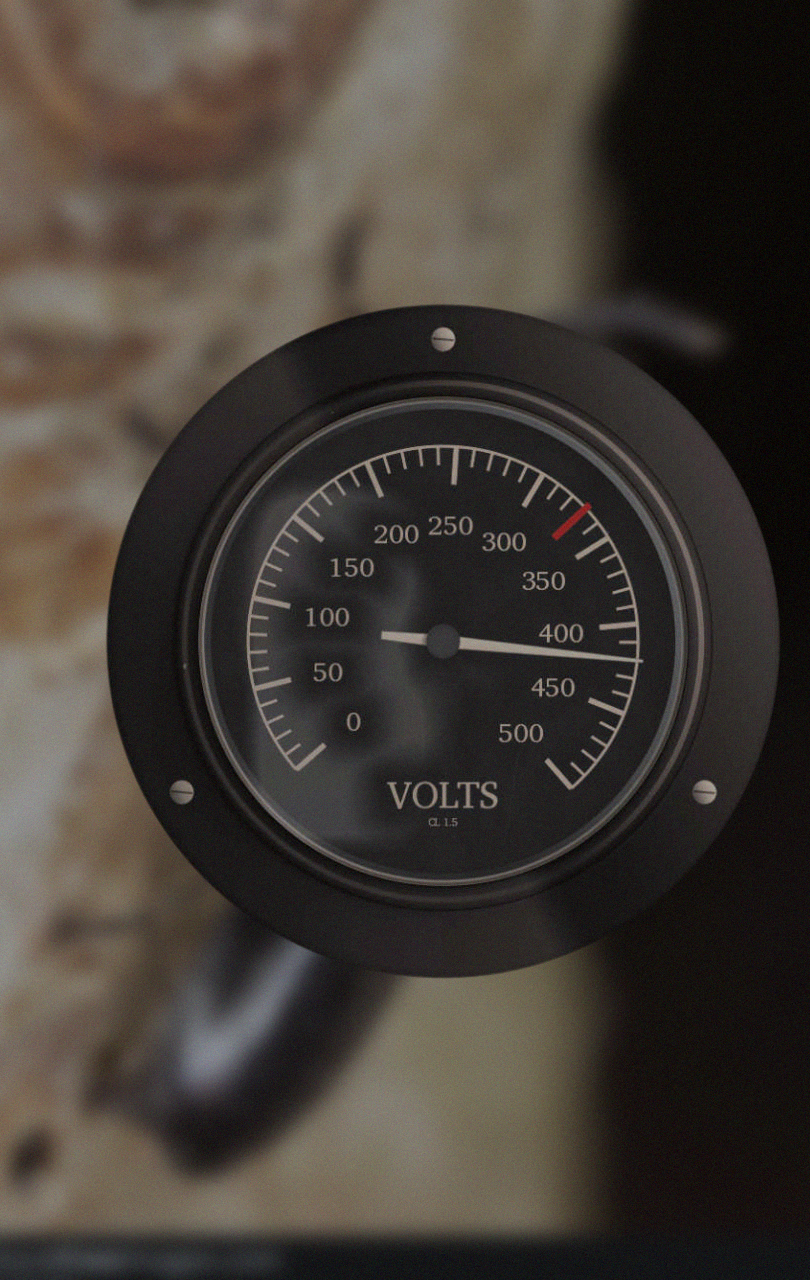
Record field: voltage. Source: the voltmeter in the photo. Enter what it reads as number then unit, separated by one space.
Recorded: 420 V
